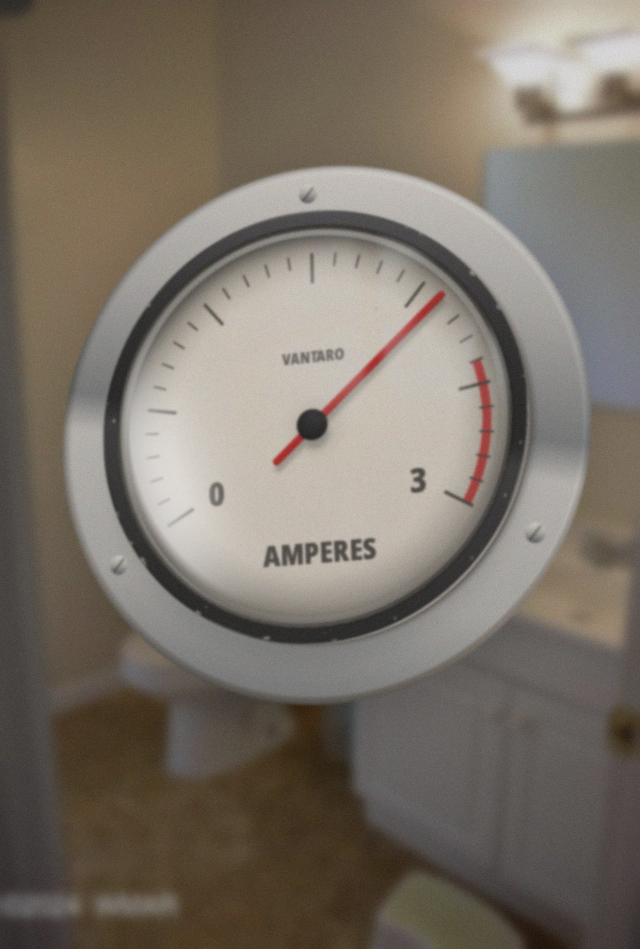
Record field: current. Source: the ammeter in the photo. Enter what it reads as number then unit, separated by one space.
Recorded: 2.1 A
